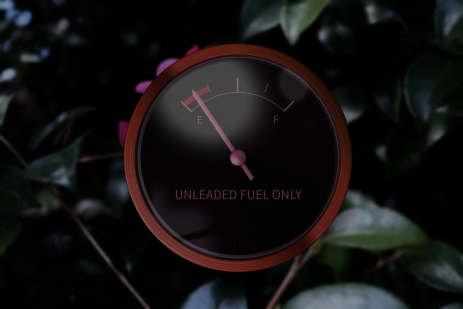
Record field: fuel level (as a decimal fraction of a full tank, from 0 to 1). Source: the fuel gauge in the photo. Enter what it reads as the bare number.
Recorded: 0.125
